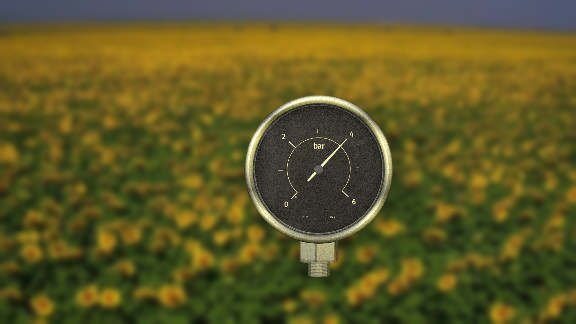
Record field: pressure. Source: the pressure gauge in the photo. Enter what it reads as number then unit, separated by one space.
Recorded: 4 bar
